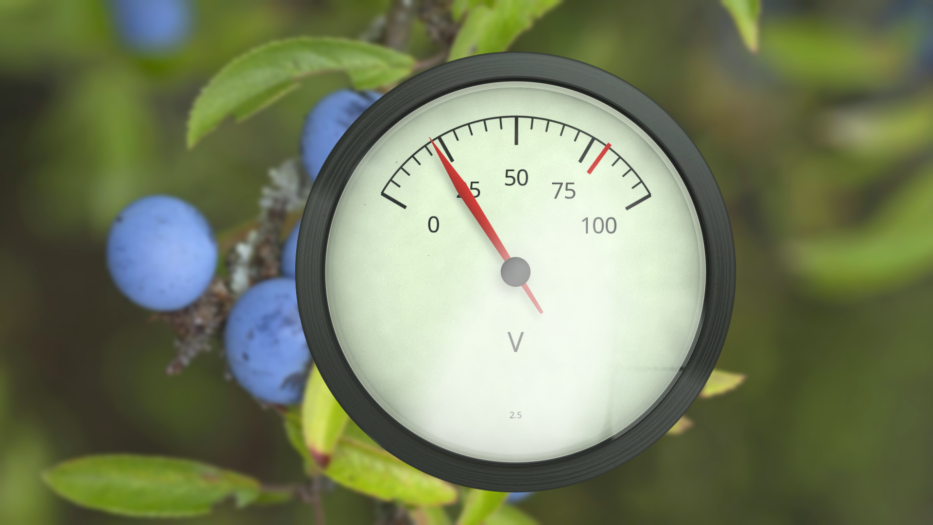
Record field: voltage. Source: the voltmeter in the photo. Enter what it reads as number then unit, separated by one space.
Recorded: 22.5 V
